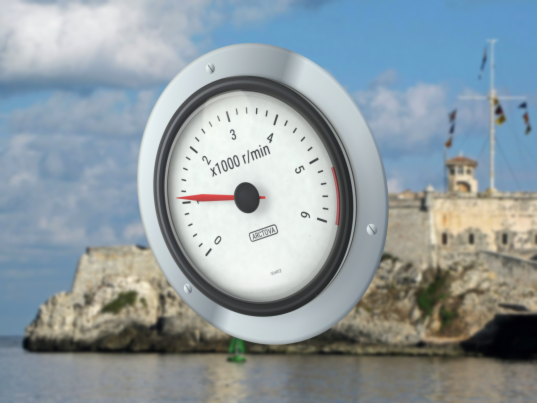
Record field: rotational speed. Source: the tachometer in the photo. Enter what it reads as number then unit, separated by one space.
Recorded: 1100 rpm
